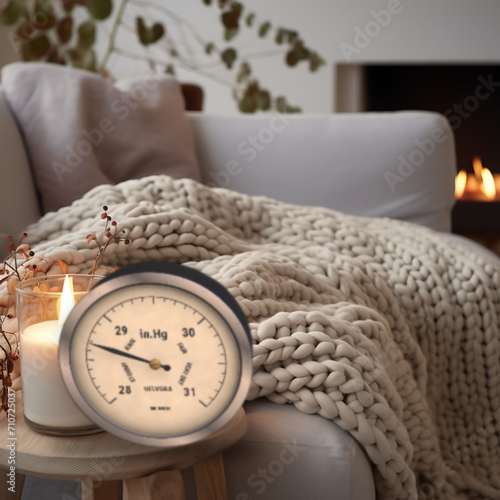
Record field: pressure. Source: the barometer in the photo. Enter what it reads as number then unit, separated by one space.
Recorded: 28.7 inHg
